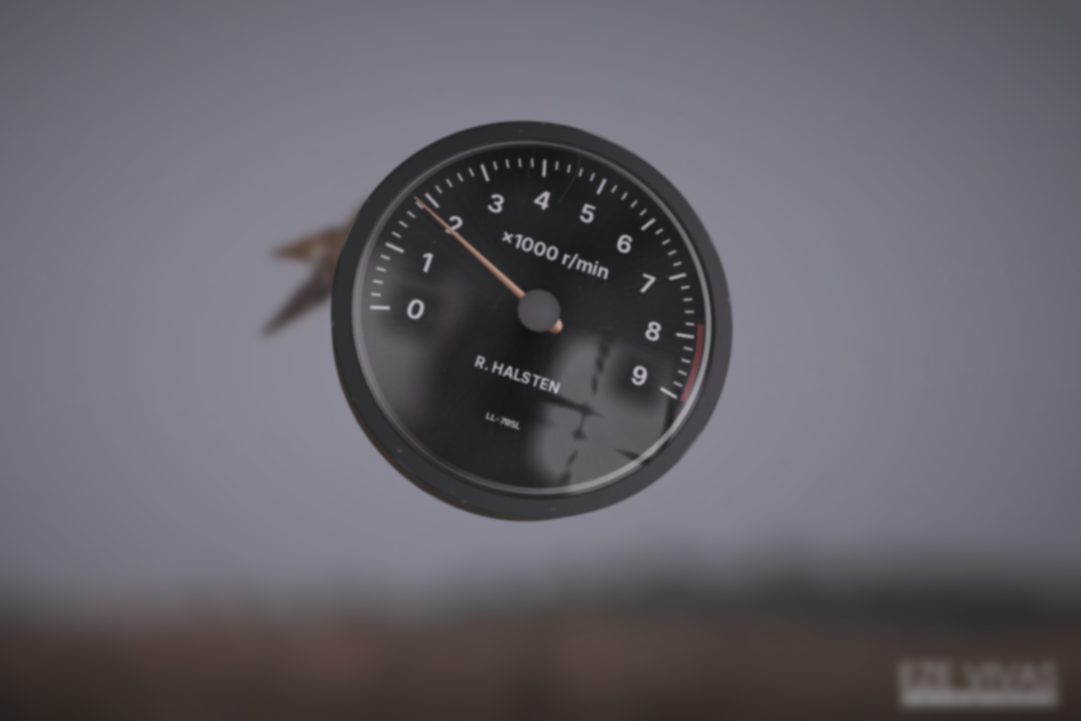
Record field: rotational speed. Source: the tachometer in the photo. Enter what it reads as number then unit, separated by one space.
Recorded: 1800 rpm
